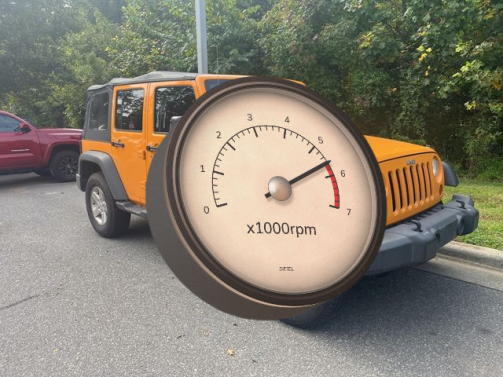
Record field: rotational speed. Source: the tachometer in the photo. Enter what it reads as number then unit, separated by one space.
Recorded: 5600 rpm
